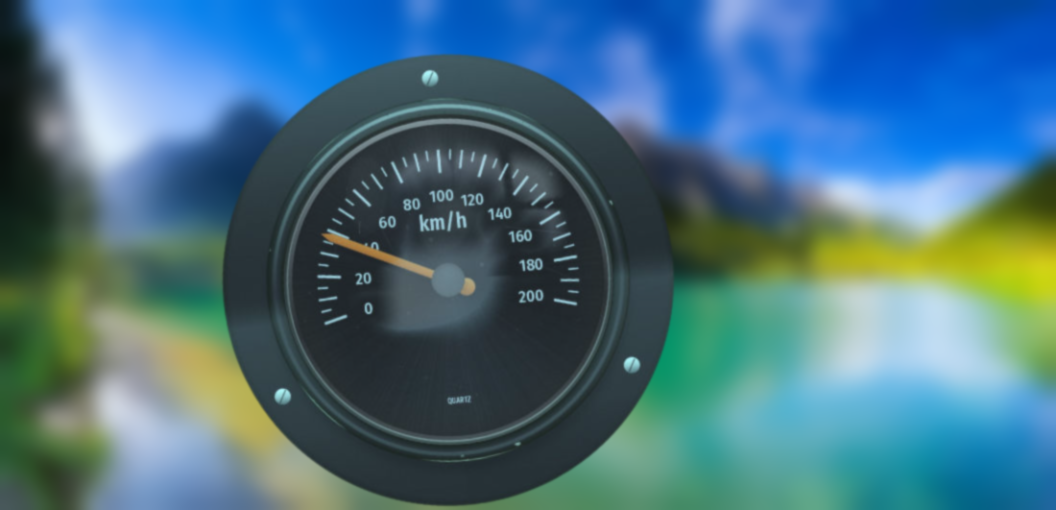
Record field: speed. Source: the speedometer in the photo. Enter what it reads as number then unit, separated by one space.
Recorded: 37.5 km/h
